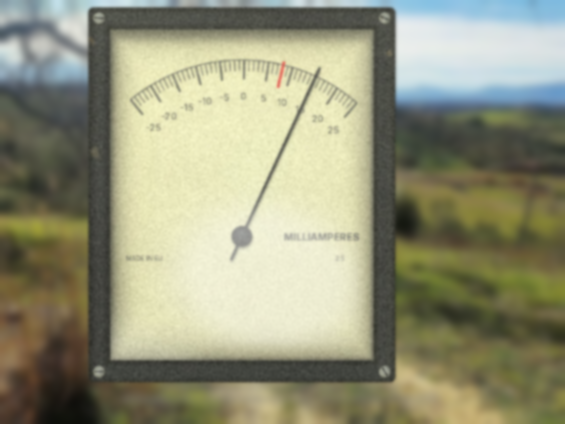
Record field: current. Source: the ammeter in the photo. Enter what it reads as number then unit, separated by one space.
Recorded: 15 mA
